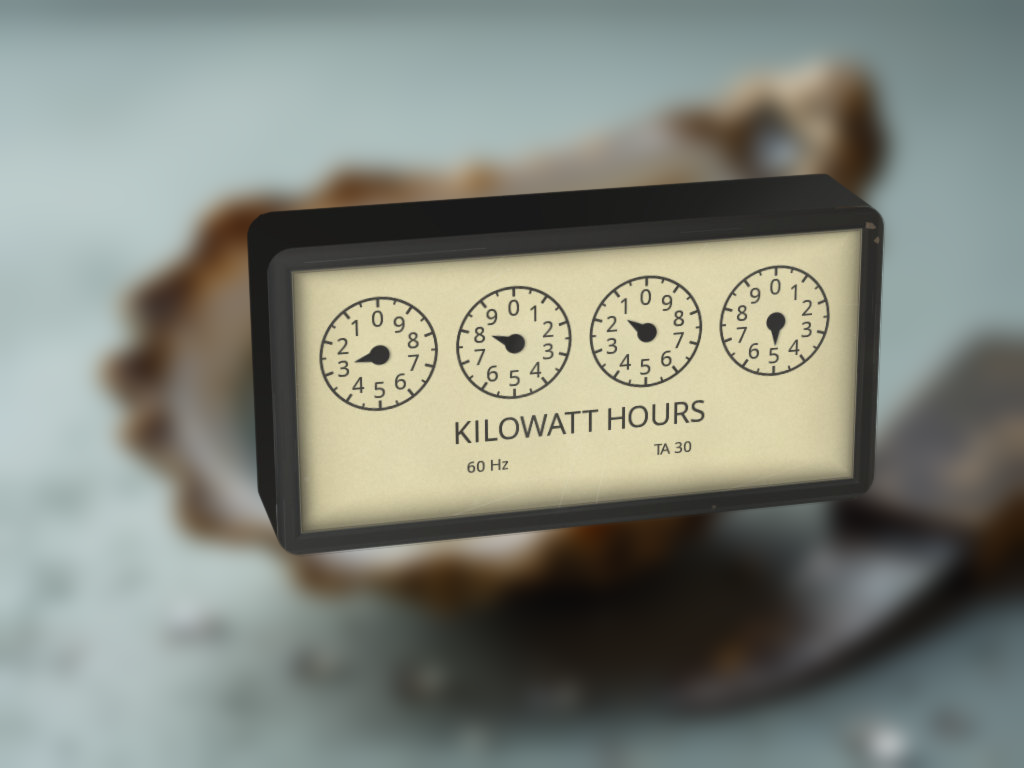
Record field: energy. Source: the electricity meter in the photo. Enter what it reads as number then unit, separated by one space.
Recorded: 2815 kWh
